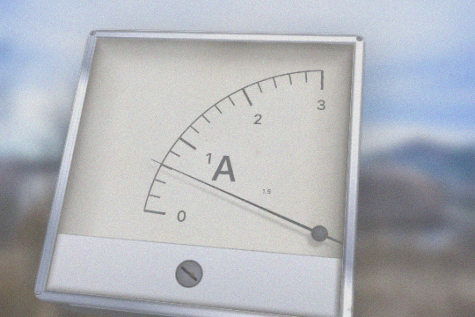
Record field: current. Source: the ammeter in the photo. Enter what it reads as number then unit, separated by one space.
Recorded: 0.6 A
